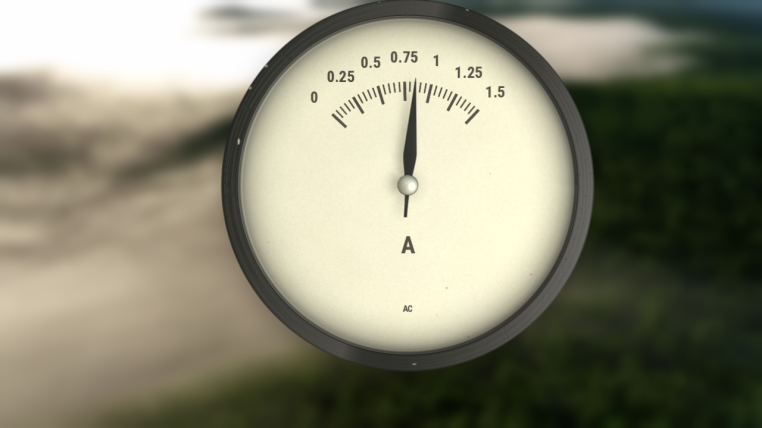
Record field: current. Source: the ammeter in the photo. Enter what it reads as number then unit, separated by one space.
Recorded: 0.85 A
